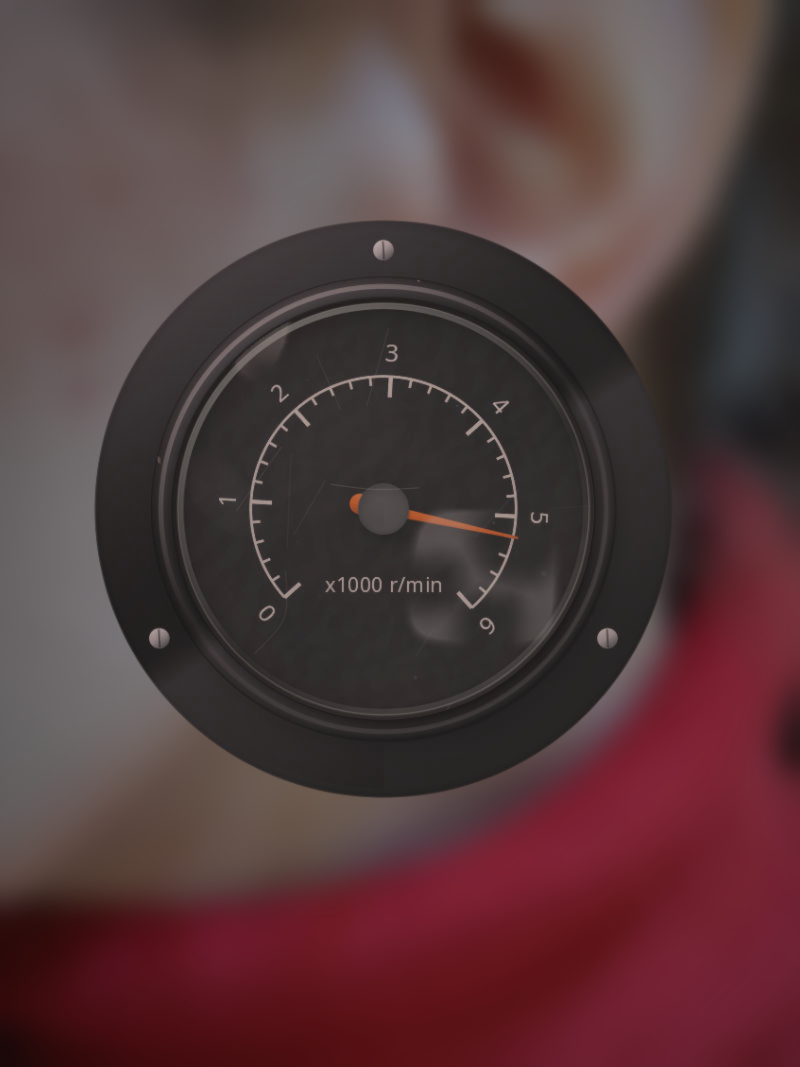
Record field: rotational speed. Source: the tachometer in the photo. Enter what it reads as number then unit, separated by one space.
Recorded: 5200 rpm
